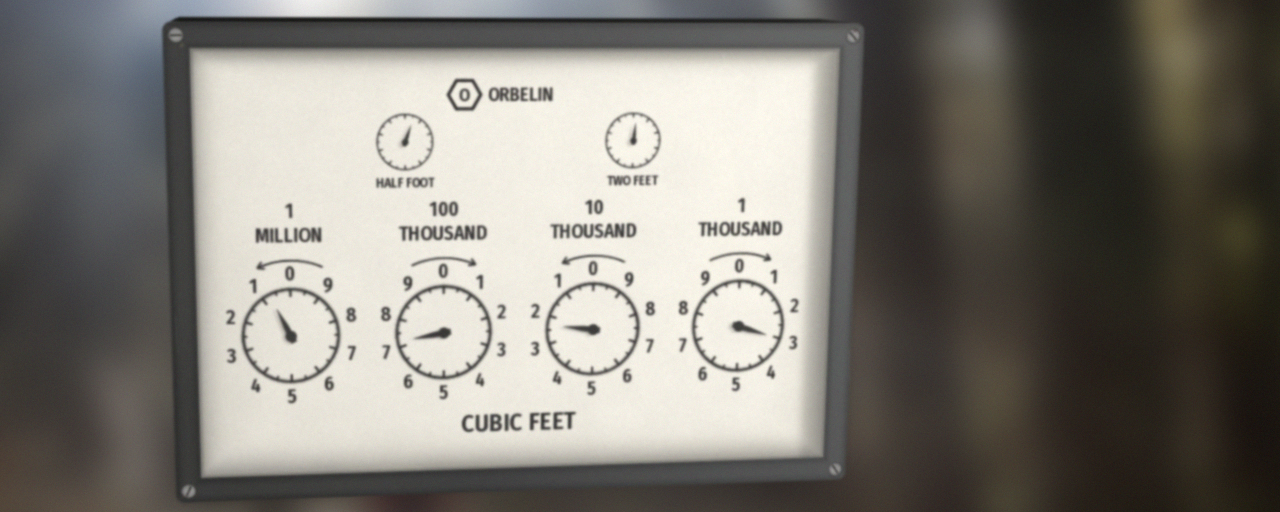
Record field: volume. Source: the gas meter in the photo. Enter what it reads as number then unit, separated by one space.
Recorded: 72300 ft³
